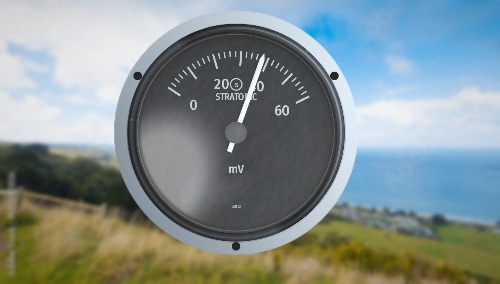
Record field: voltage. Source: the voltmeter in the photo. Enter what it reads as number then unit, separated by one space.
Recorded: 38 mV
